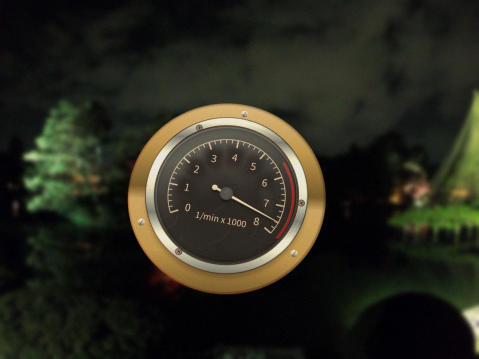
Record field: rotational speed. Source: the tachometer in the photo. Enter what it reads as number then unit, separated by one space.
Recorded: 7600 rpm
